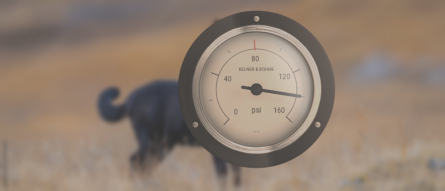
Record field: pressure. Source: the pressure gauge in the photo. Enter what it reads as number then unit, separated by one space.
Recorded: 140 psi
